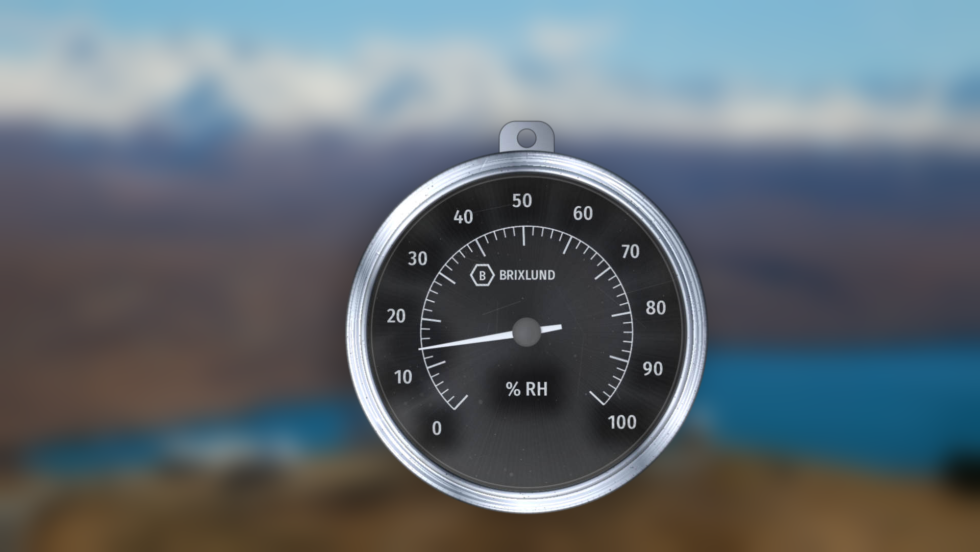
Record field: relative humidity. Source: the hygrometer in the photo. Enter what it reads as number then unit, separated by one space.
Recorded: 14 %
